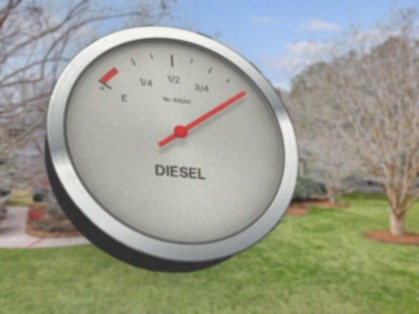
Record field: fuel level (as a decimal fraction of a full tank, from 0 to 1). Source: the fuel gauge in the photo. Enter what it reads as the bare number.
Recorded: 1
